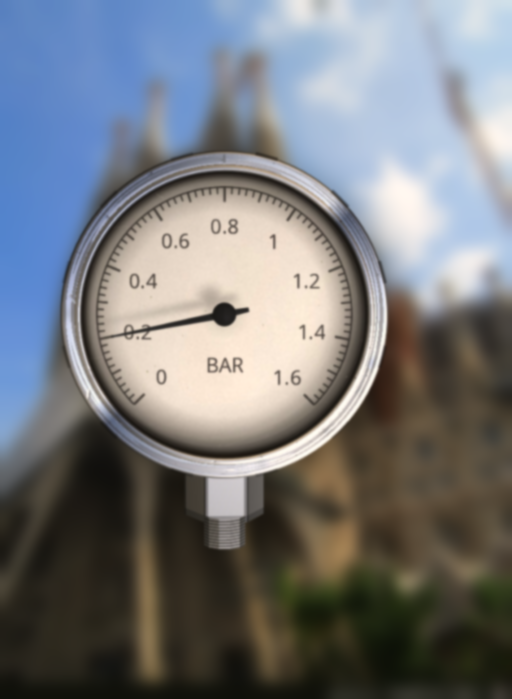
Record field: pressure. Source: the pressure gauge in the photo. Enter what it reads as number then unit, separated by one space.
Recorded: 0.2 bar
